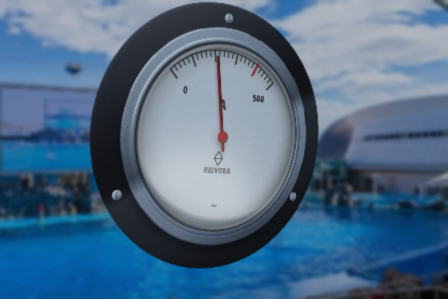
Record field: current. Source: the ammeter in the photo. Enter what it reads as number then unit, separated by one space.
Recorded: 200 A
